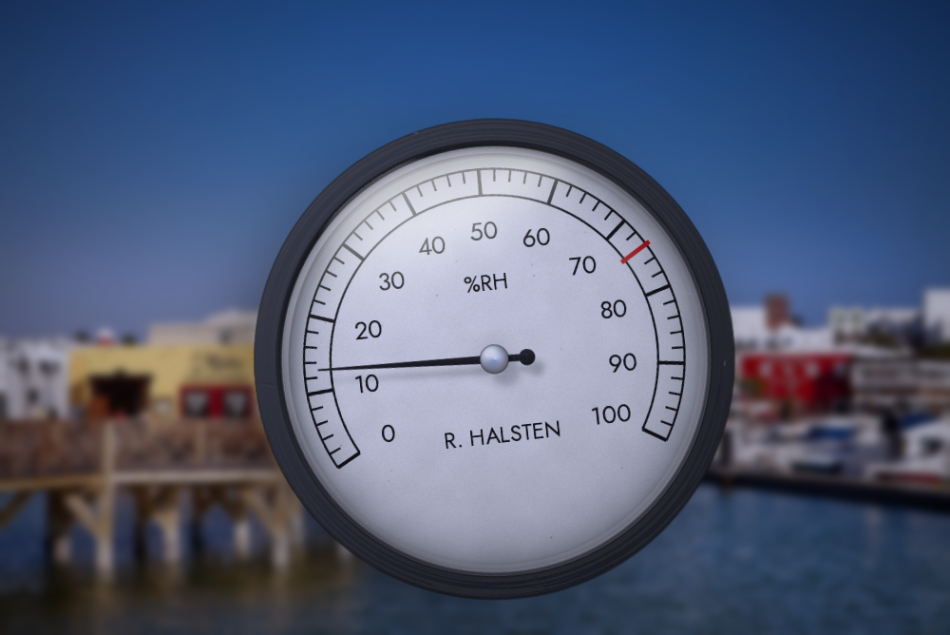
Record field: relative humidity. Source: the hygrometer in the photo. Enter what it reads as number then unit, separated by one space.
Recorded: 13 %
